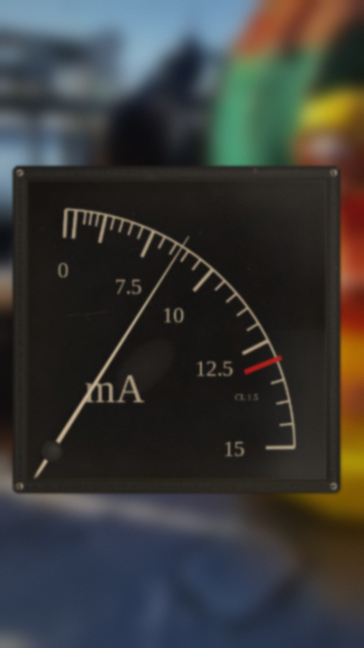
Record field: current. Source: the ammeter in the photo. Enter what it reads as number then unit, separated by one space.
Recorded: 8.75 mA
